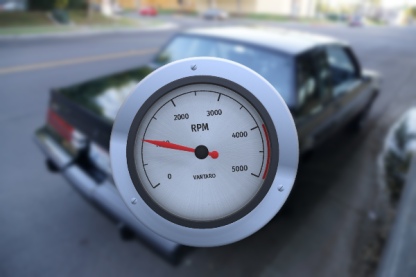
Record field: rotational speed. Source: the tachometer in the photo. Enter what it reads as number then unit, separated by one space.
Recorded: 1000 rpm
